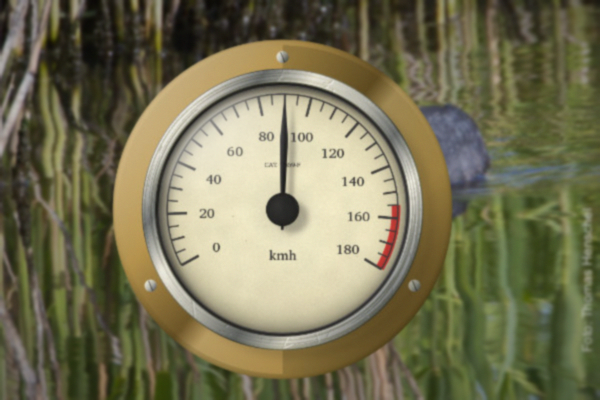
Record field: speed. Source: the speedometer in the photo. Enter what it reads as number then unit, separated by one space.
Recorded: 90 km/h
